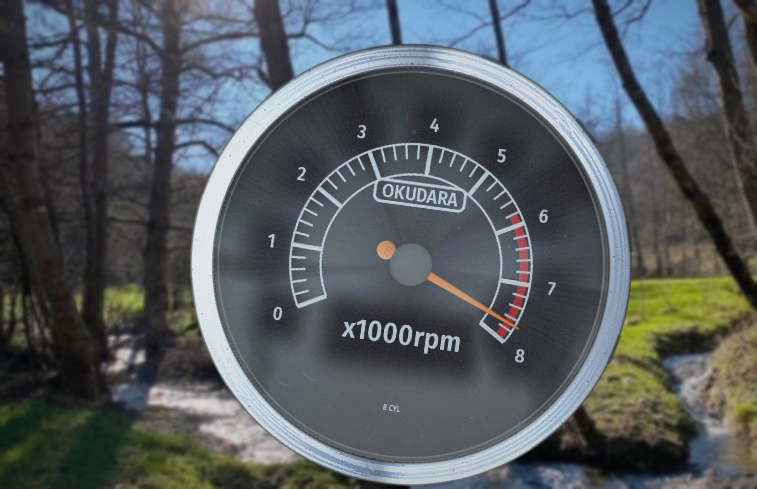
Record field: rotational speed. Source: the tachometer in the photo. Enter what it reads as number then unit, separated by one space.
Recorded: 7700 rpm
